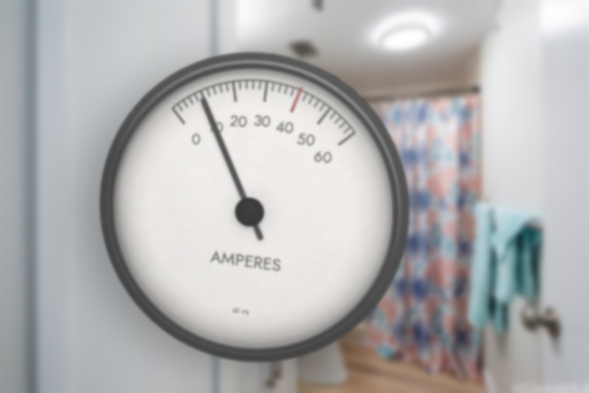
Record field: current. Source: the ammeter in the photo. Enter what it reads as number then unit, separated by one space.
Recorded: 10 A
